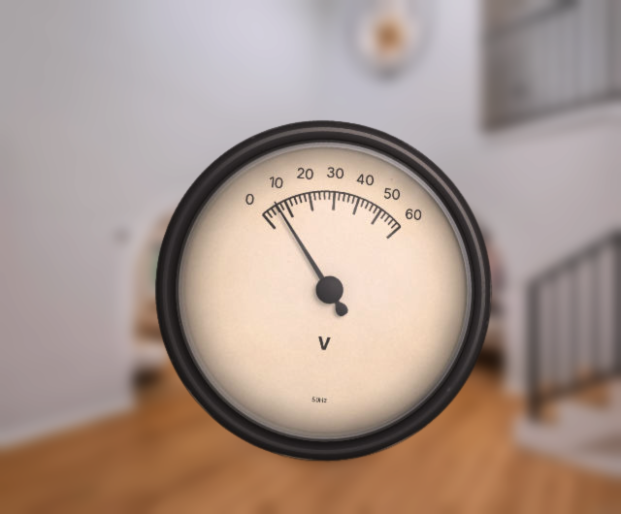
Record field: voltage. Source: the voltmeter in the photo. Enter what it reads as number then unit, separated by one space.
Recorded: 6 V
